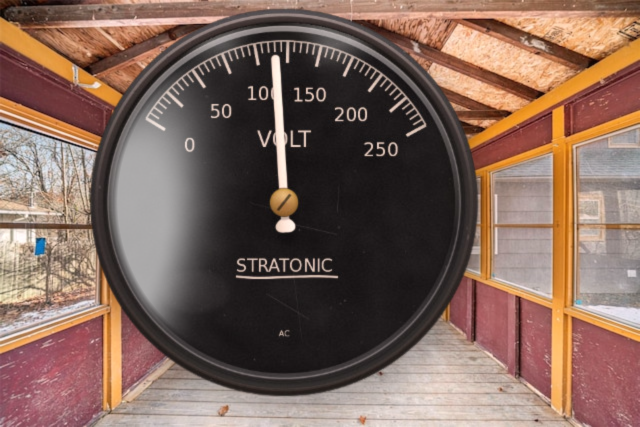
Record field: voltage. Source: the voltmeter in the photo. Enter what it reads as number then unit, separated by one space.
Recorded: 115 V
